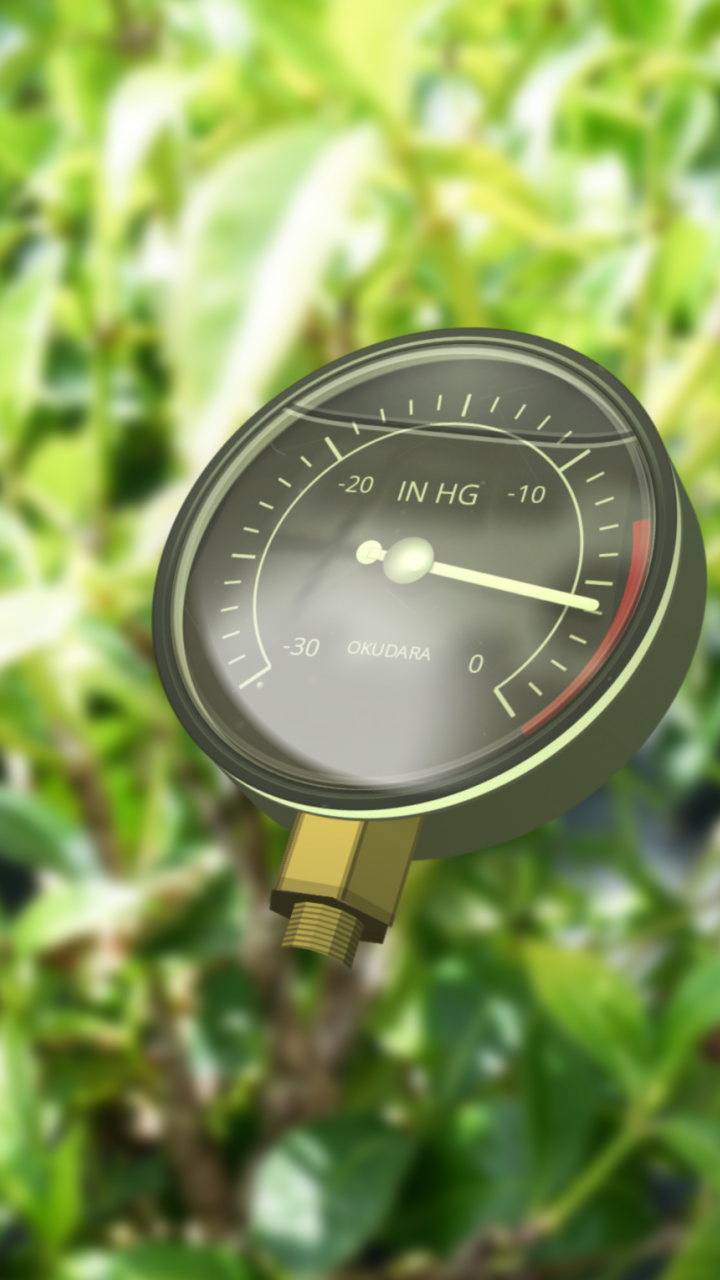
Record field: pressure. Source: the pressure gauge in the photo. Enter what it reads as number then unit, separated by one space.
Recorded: -4 inHg
